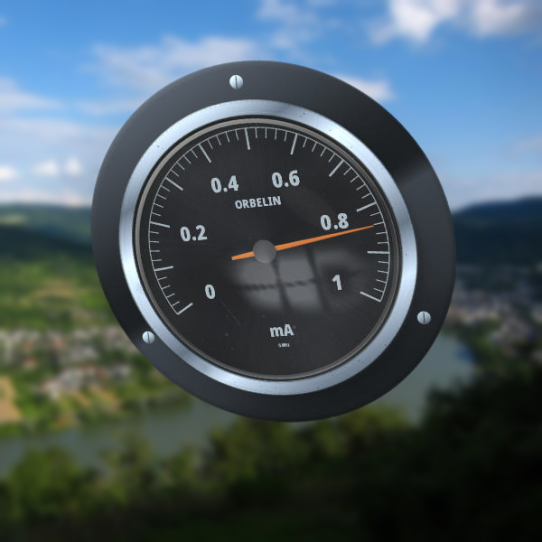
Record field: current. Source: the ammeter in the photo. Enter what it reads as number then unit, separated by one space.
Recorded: 0.84 mA
